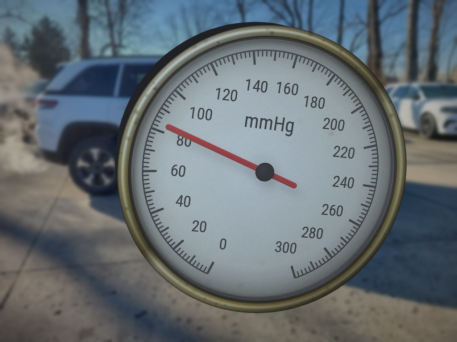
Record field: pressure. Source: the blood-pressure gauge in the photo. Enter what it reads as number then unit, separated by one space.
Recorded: 84 mmHg
